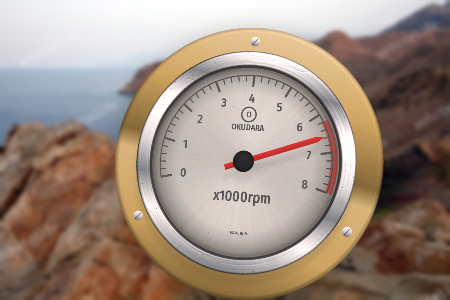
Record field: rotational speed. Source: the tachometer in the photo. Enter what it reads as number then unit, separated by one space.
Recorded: 6600 rpm
